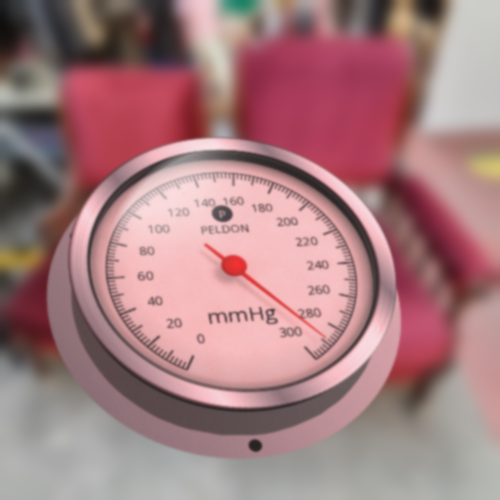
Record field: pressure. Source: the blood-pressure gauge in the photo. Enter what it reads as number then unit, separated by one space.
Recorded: 290 mmHg
